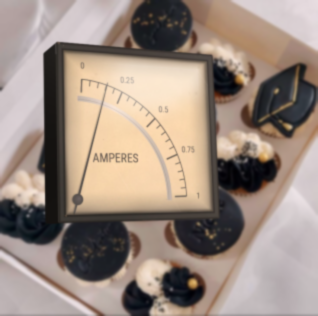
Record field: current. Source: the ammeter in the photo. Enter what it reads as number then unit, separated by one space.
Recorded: 0.15 A
